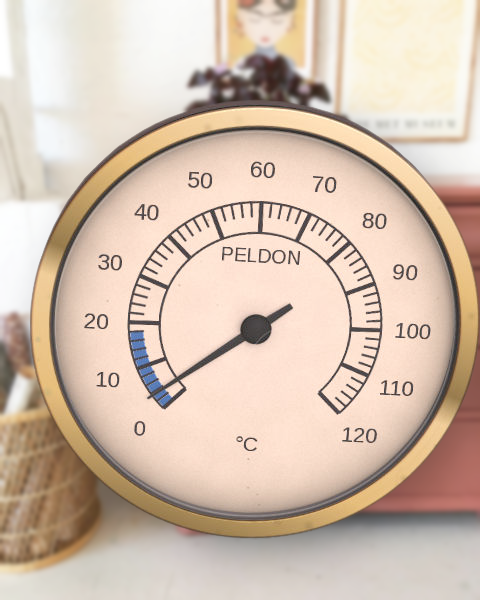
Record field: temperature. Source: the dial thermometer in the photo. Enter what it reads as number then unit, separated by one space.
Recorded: 4 °C
